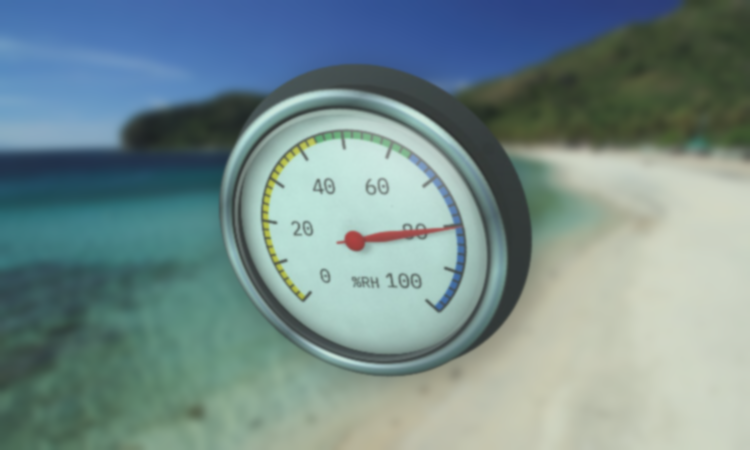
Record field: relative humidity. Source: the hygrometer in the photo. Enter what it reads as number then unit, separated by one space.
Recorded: 80 %
